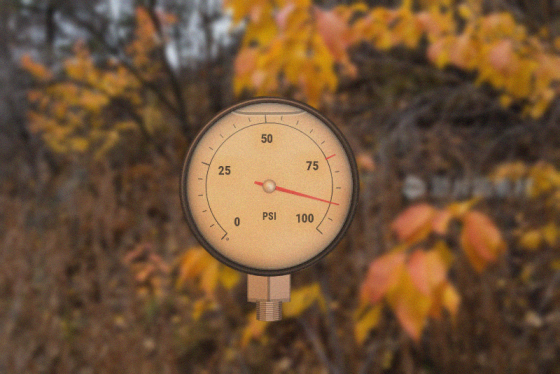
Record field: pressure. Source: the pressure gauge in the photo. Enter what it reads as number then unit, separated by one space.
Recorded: 90 psi
